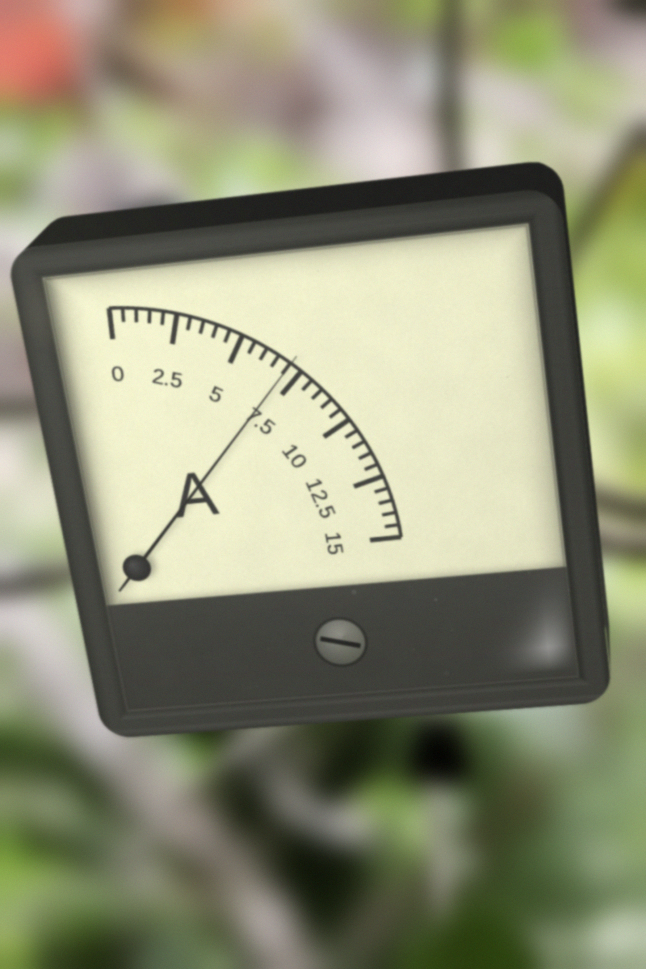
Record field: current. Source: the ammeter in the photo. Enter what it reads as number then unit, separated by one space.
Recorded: 7 A
